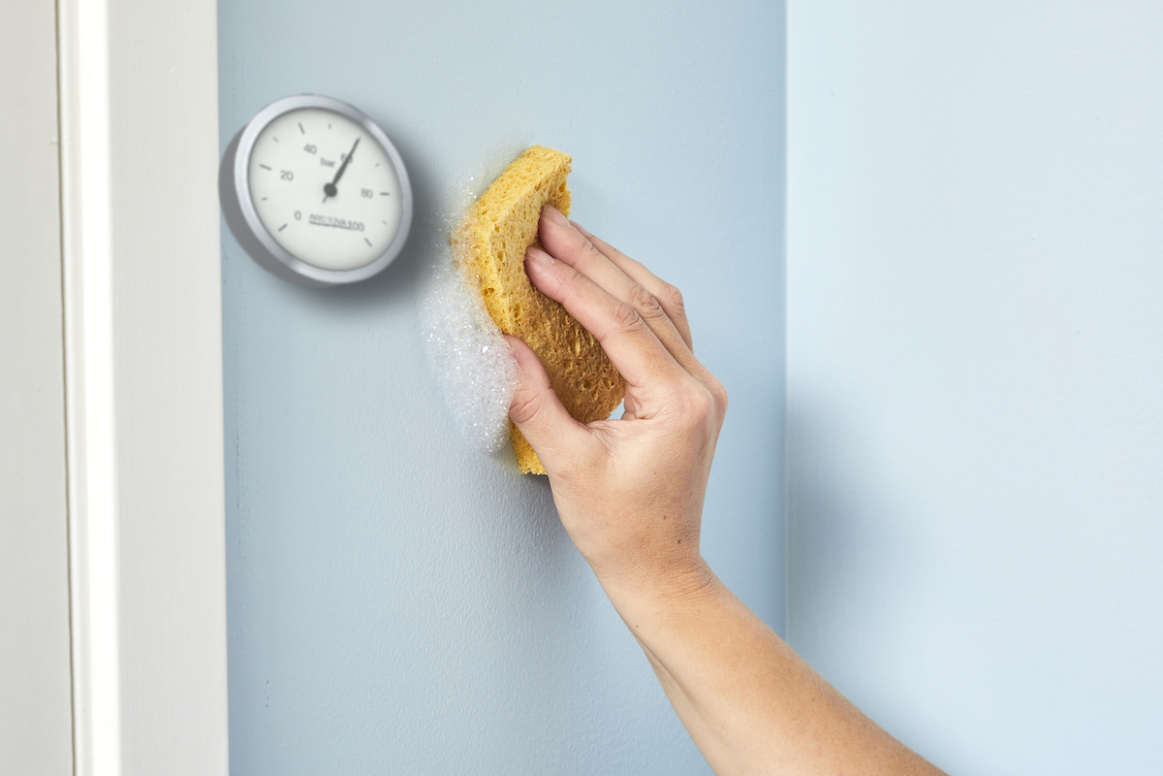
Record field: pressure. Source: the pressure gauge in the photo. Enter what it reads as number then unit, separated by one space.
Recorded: 60 bar
